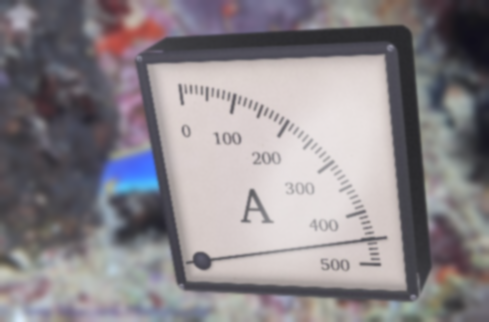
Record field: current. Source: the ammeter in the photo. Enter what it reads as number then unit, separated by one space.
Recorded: 450 A
